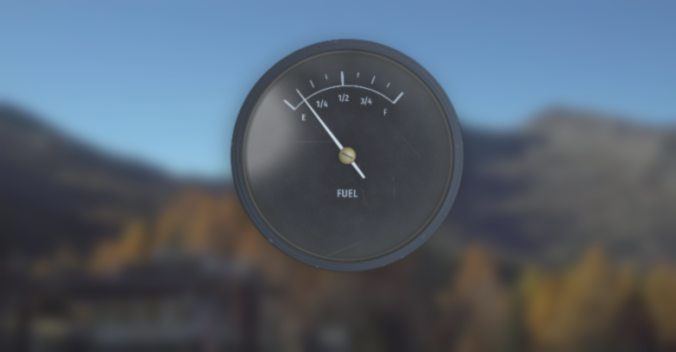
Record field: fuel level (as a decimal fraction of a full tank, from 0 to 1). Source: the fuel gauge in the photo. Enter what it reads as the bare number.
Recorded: 0.125
